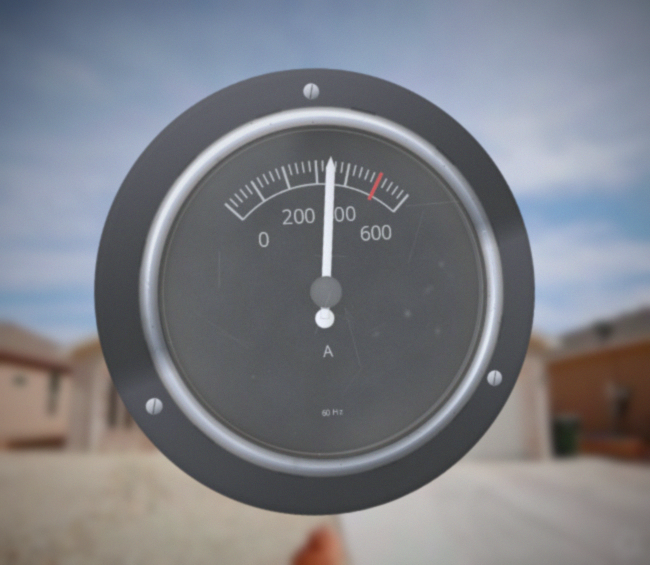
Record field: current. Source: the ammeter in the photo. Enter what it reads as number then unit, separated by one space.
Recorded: 340 A
